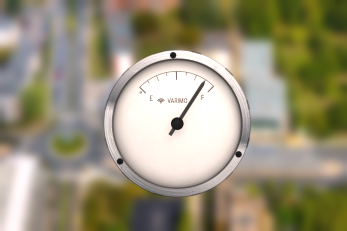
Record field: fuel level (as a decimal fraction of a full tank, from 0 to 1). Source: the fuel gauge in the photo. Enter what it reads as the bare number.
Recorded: 0.875
